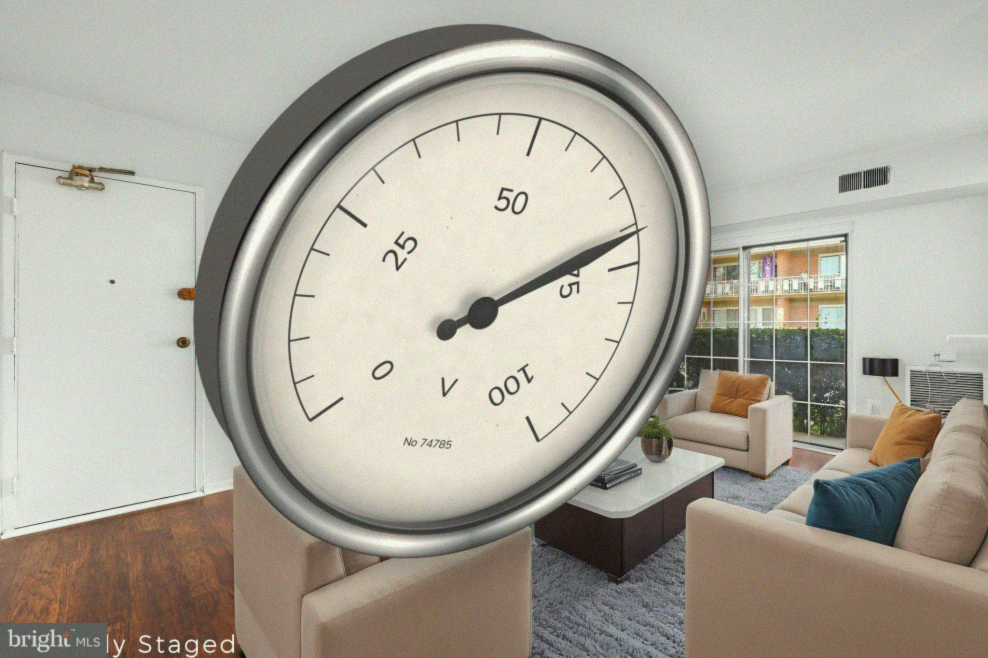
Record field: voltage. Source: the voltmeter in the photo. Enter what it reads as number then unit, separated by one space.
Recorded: 70 V
